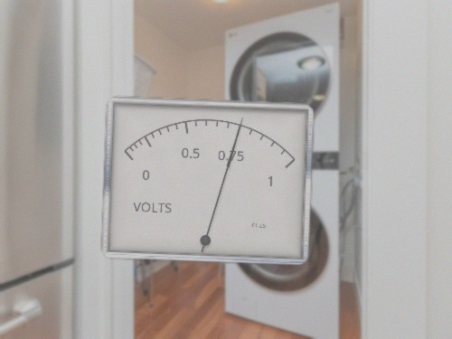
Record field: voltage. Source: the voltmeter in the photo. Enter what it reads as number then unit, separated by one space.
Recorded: 0.75 V
